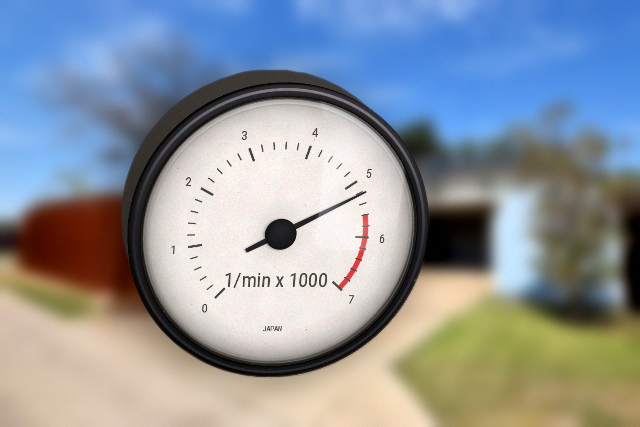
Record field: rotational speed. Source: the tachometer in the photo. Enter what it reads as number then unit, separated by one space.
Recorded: 5200 rpm
